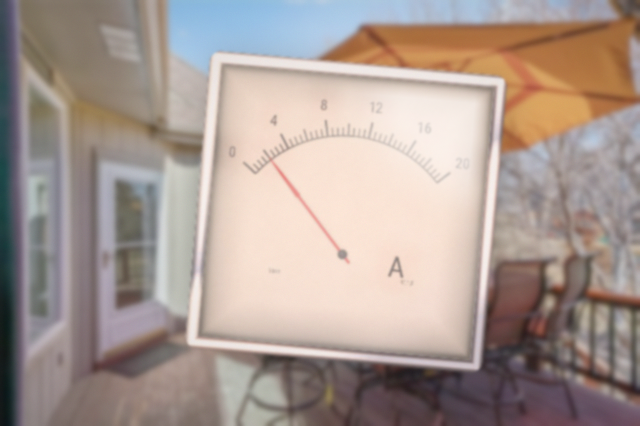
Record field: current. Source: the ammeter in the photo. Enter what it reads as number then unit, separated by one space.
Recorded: 2 A
